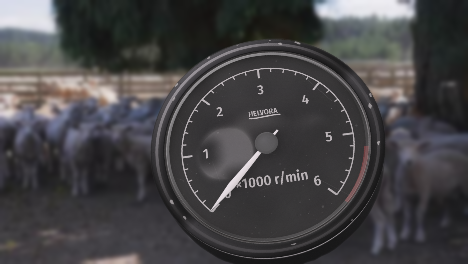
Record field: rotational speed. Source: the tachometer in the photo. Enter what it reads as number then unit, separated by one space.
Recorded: 0 rpm
